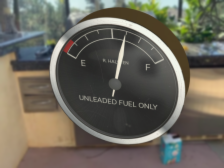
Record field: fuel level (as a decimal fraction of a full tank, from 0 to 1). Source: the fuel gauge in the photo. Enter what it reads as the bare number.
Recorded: 0.625
